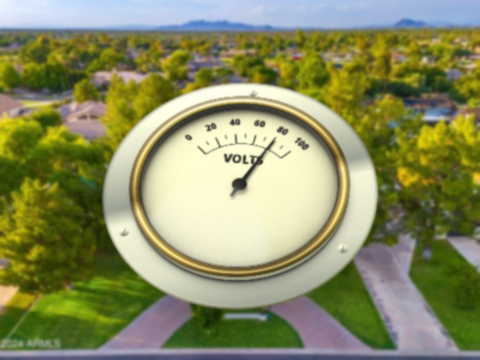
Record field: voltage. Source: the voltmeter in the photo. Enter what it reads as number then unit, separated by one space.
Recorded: 80 V
